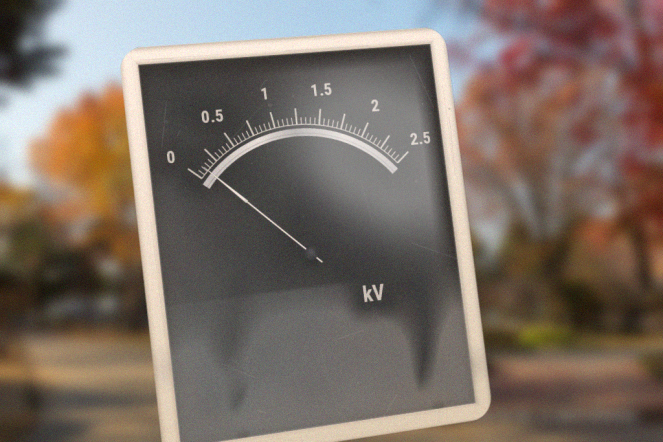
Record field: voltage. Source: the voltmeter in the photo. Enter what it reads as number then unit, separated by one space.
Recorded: 0.1 kV
